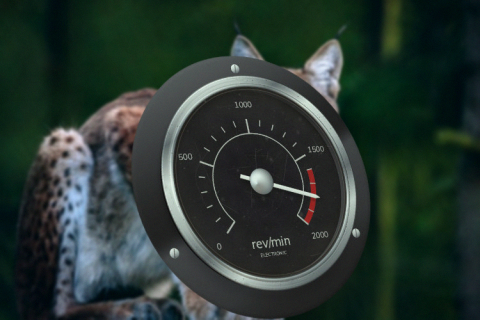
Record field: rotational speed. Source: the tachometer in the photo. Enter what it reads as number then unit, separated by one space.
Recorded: 1800 rpm
